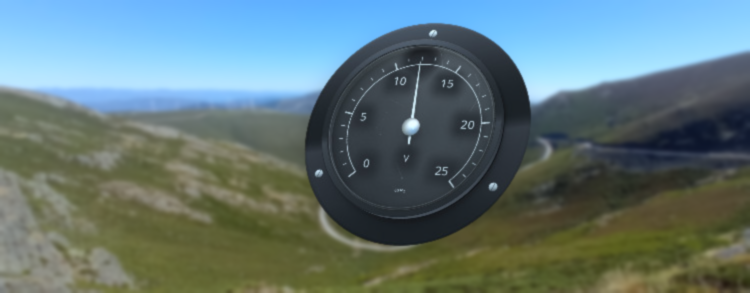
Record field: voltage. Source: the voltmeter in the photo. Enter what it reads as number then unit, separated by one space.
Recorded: 12 V
